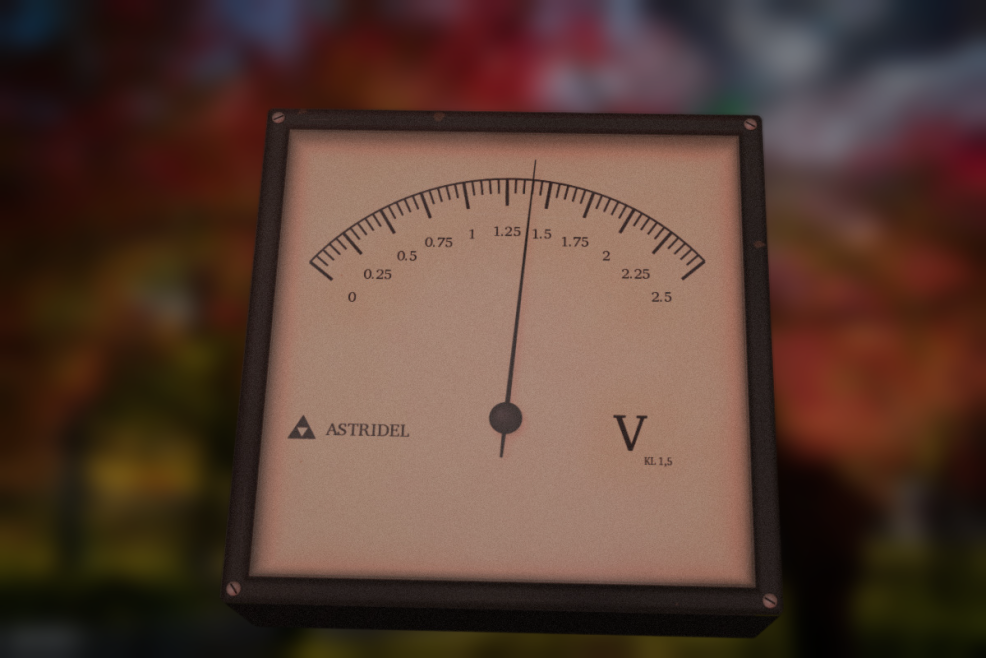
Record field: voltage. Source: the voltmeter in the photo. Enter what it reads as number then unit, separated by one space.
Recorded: 1.4 V
